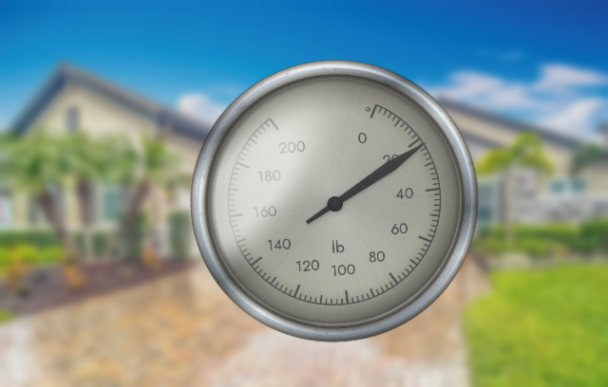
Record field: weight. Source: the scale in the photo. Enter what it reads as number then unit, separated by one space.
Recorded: 22 lb
